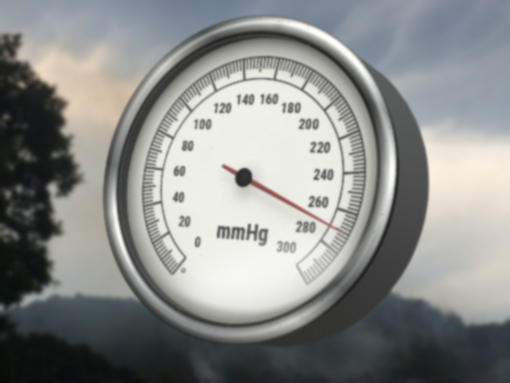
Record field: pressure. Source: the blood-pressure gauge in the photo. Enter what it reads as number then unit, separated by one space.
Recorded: 270 mmHg
